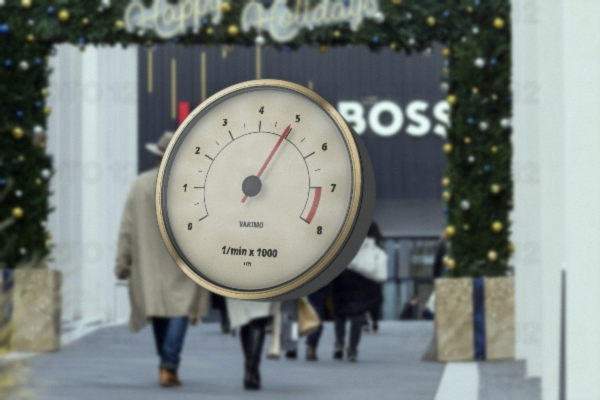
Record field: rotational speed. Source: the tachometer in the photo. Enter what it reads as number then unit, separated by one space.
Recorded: 5000 rpm
